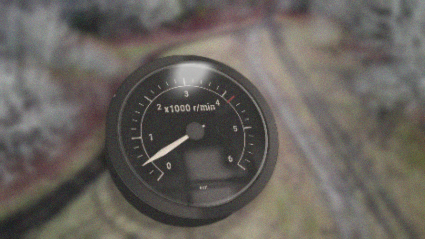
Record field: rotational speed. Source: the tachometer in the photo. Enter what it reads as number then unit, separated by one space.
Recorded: 400 rpm
